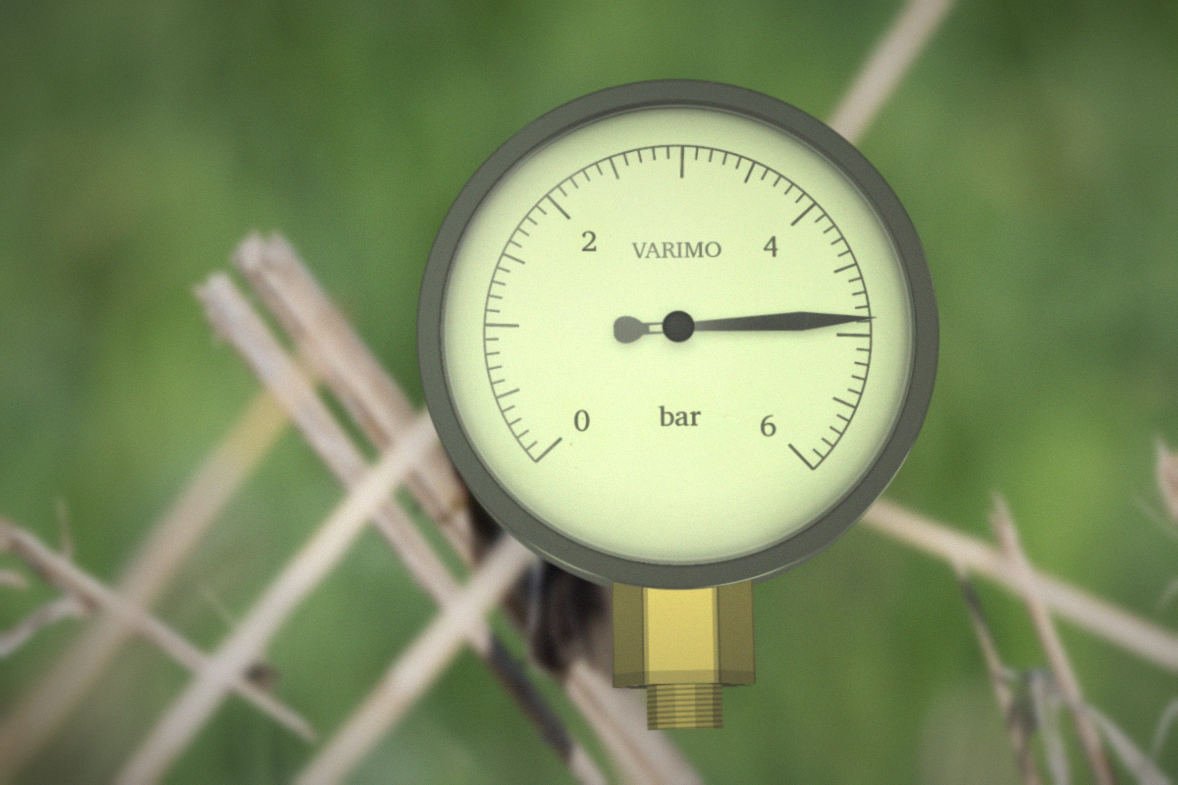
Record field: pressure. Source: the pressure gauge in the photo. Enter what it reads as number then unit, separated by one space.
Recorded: 4.9 bar
